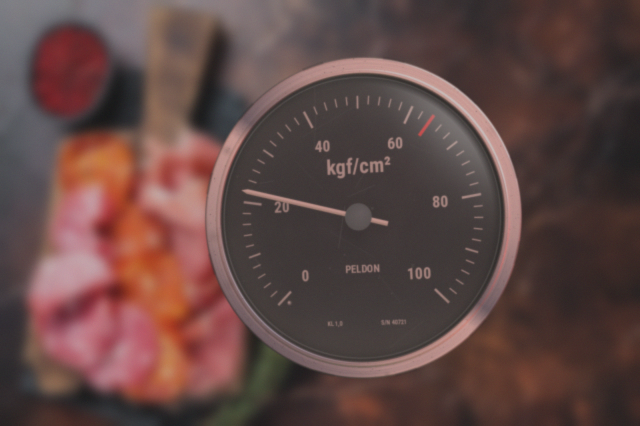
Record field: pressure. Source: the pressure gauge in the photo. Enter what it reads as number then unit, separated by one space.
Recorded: 22 kg/cm²
